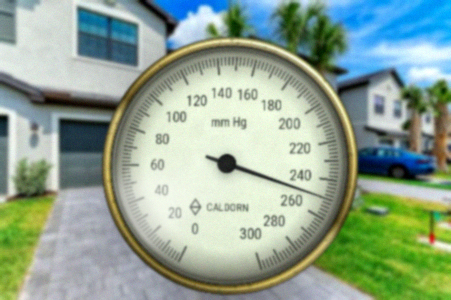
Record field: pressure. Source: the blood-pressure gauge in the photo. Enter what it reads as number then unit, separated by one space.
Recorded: 250 mmHg
